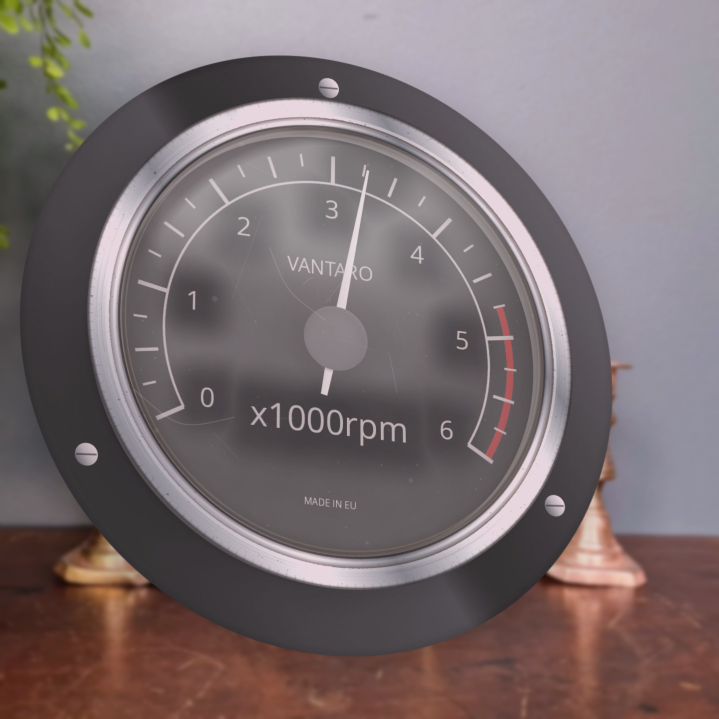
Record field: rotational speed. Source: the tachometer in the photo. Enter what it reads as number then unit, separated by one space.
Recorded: 3250 rpm
